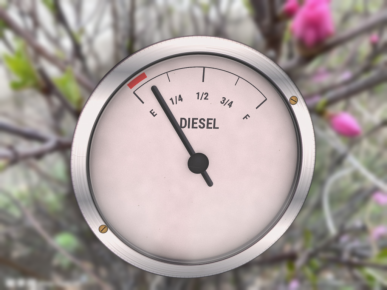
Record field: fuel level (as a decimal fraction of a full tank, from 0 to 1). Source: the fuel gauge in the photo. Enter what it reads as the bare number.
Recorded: 0.125
